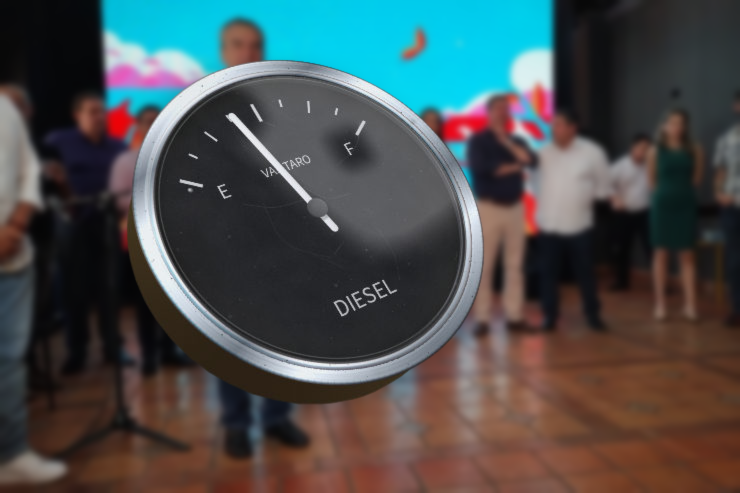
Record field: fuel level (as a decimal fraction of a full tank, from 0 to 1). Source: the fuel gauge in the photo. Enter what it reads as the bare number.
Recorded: 0.375
